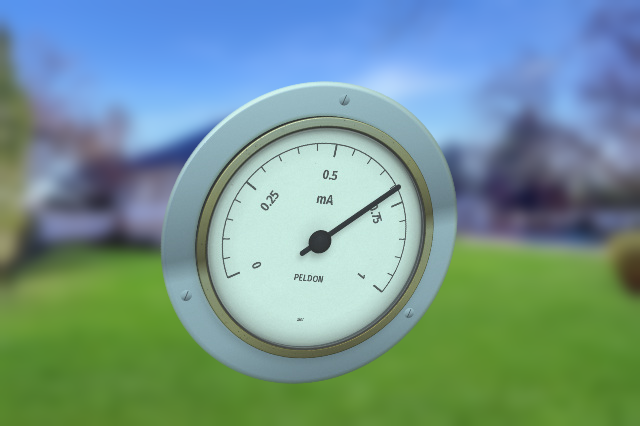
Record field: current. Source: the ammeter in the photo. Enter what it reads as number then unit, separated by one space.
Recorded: 0.7 mA
